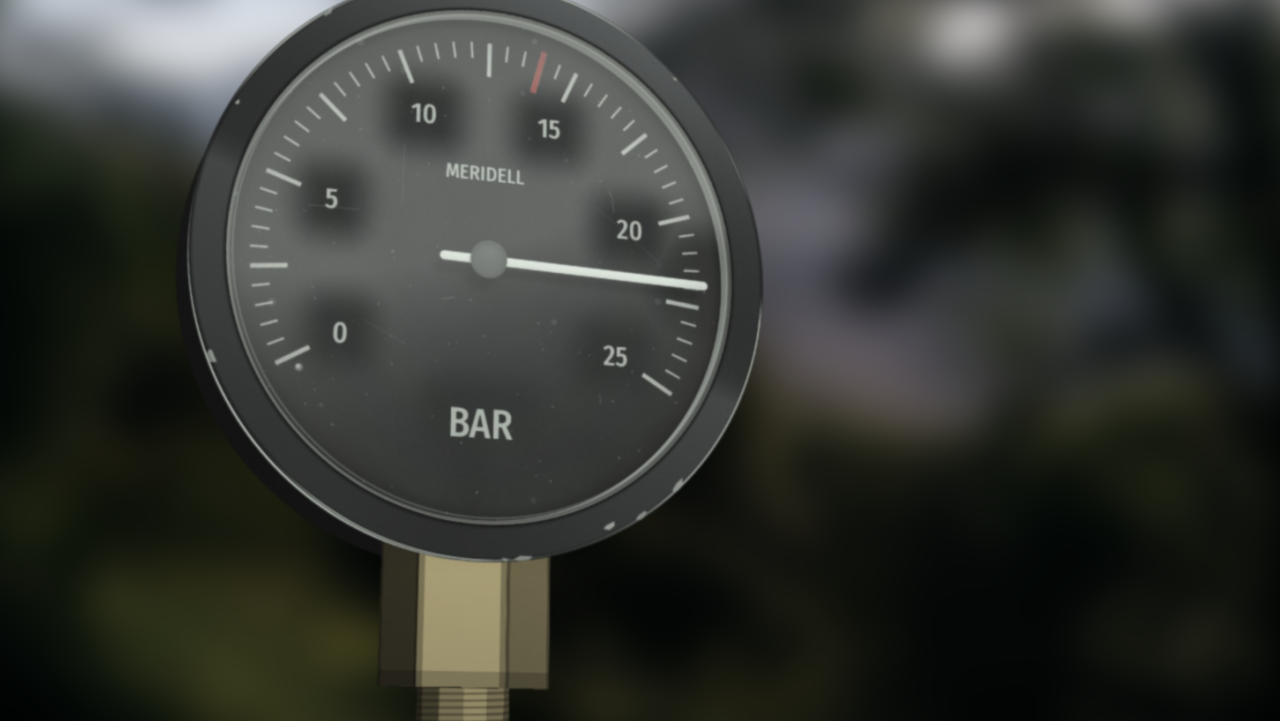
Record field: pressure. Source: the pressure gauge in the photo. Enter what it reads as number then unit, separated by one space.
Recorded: 22 bar
